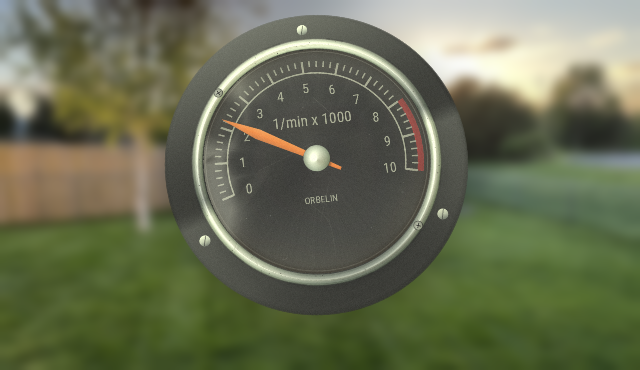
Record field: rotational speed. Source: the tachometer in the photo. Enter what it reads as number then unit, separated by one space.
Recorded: 2200 rpm
